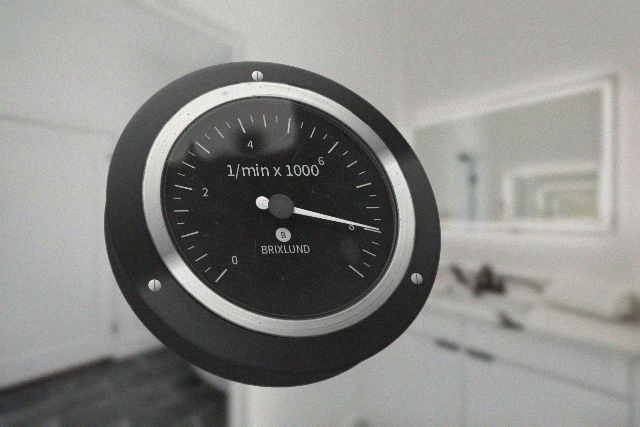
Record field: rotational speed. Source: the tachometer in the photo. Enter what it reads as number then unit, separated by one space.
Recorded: 8000 rpm
